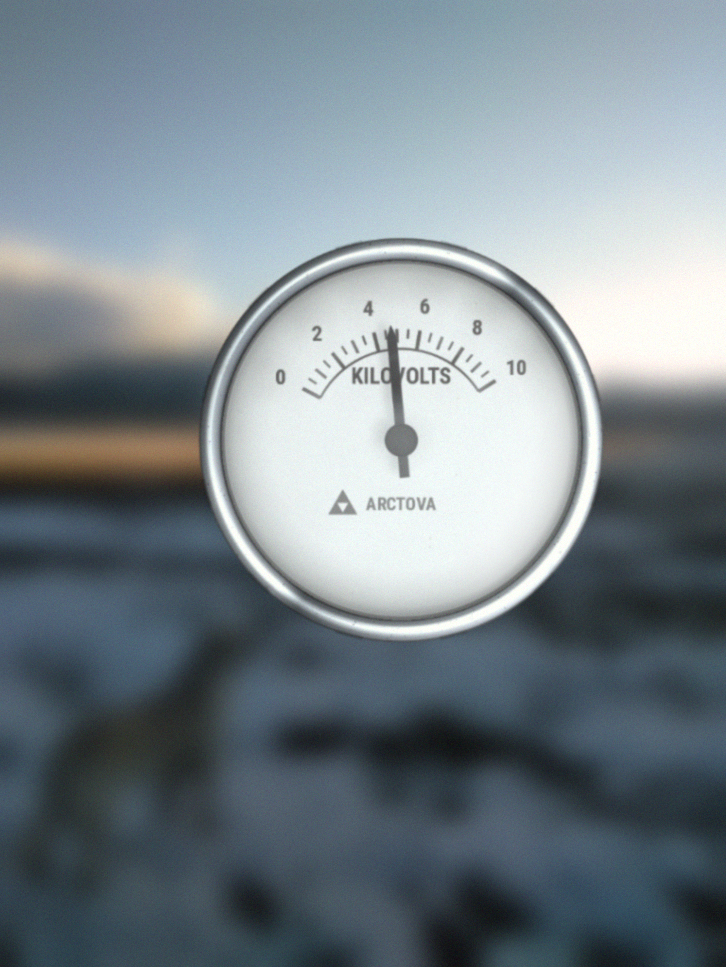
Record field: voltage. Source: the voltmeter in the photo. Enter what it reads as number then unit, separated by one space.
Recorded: 4.75 kV
